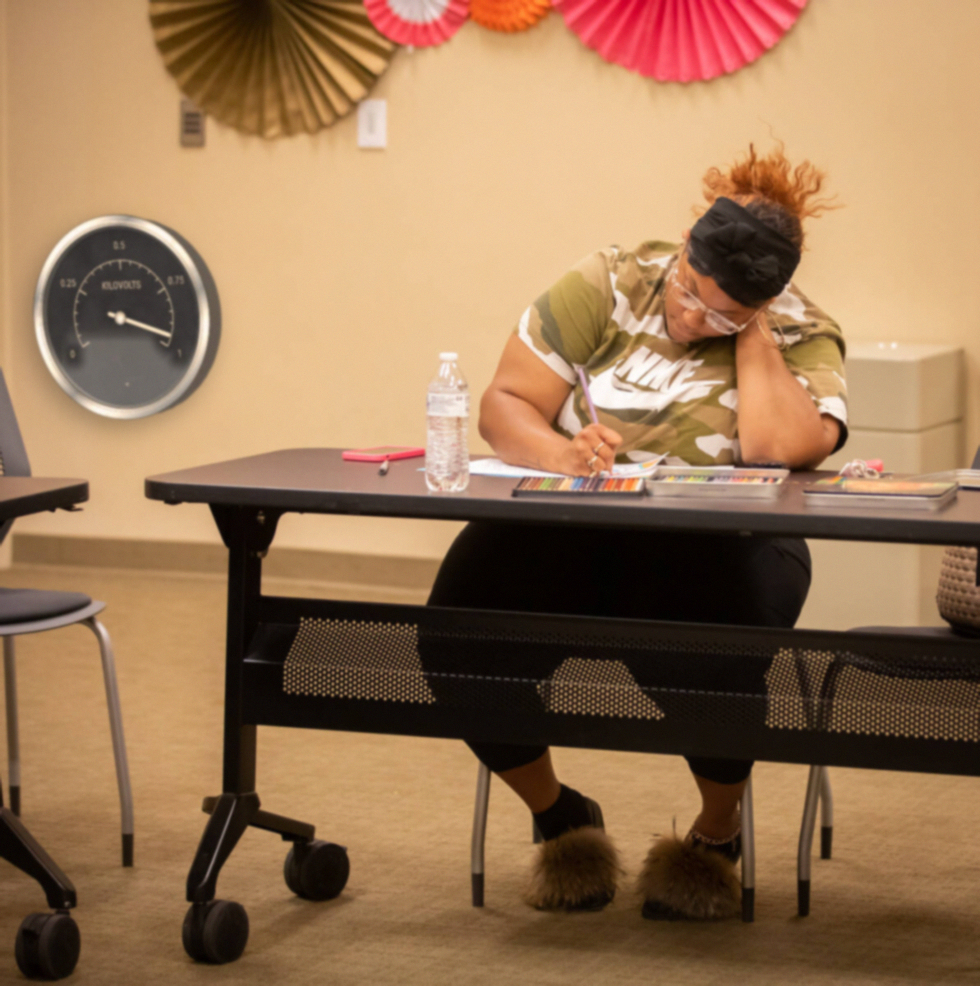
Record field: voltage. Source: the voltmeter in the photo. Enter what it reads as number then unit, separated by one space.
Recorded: 0.95 kV
